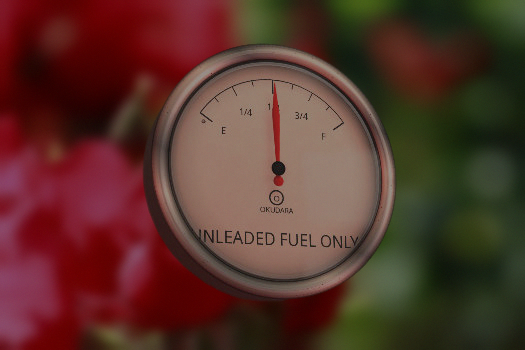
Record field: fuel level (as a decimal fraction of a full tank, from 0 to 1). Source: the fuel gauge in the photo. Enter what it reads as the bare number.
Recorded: 0.5
